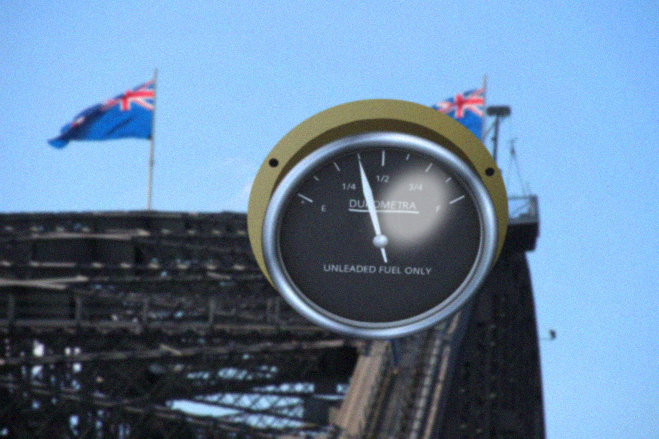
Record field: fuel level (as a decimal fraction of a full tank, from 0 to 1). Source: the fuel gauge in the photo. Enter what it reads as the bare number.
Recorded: 0.375
